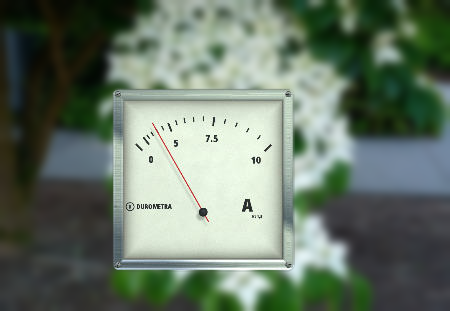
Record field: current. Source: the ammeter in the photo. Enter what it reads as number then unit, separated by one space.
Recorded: 4 A
